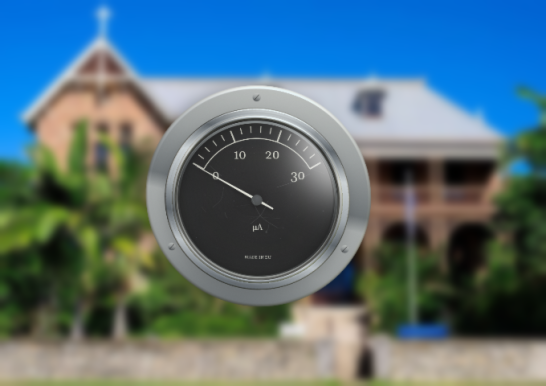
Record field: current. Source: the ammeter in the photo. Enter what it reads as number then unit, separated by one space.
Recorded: 0 µA
